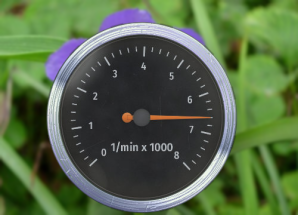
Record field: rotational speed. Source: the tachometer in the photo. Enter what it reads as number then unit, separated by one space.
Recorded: 6600 rpm
